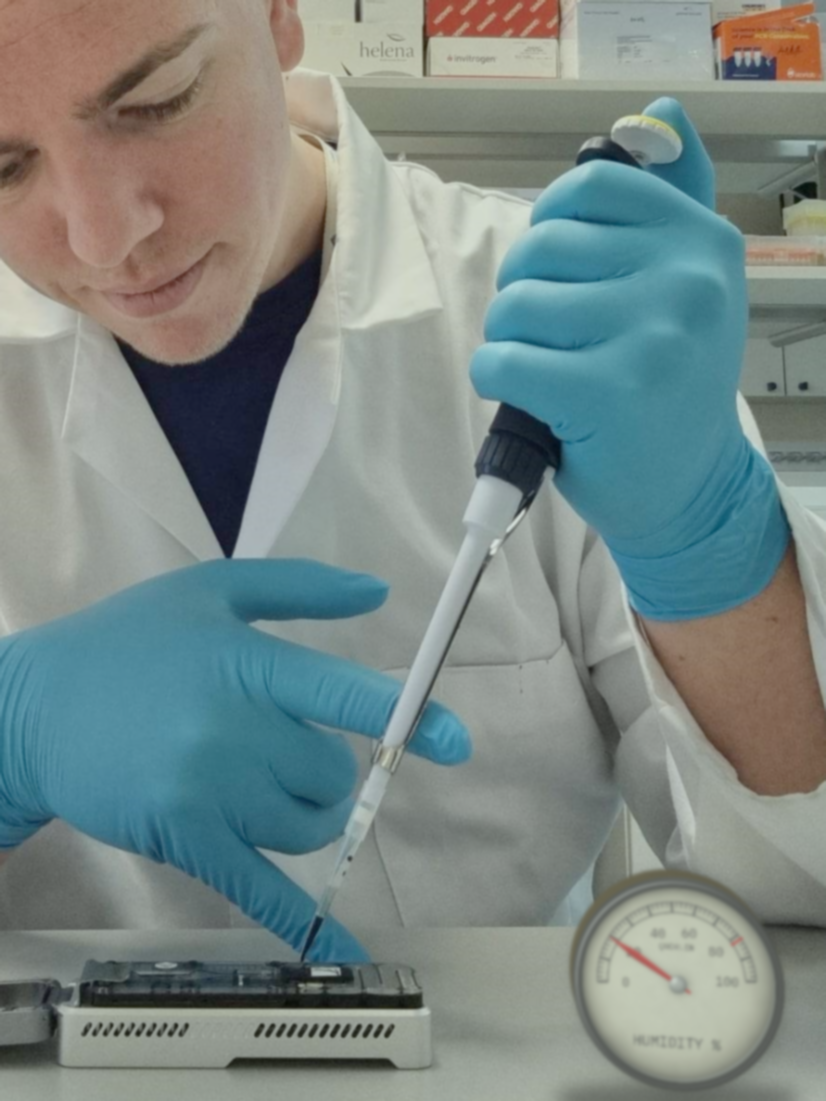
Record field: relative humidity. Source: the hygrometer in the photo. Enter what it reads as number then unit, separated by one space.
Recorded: 20 %
